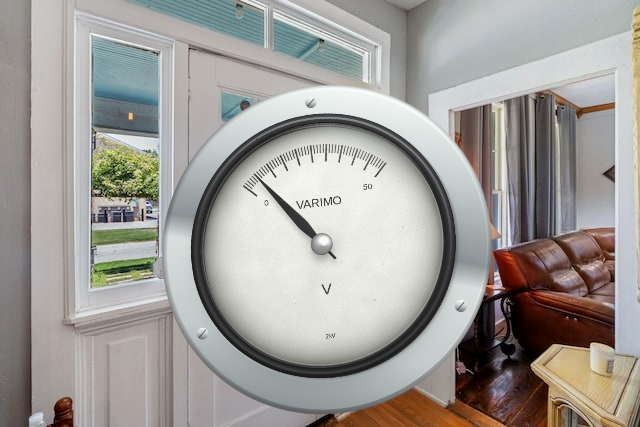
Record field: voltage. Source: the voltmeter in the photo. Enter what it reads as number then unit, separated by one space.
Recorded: 5 V
